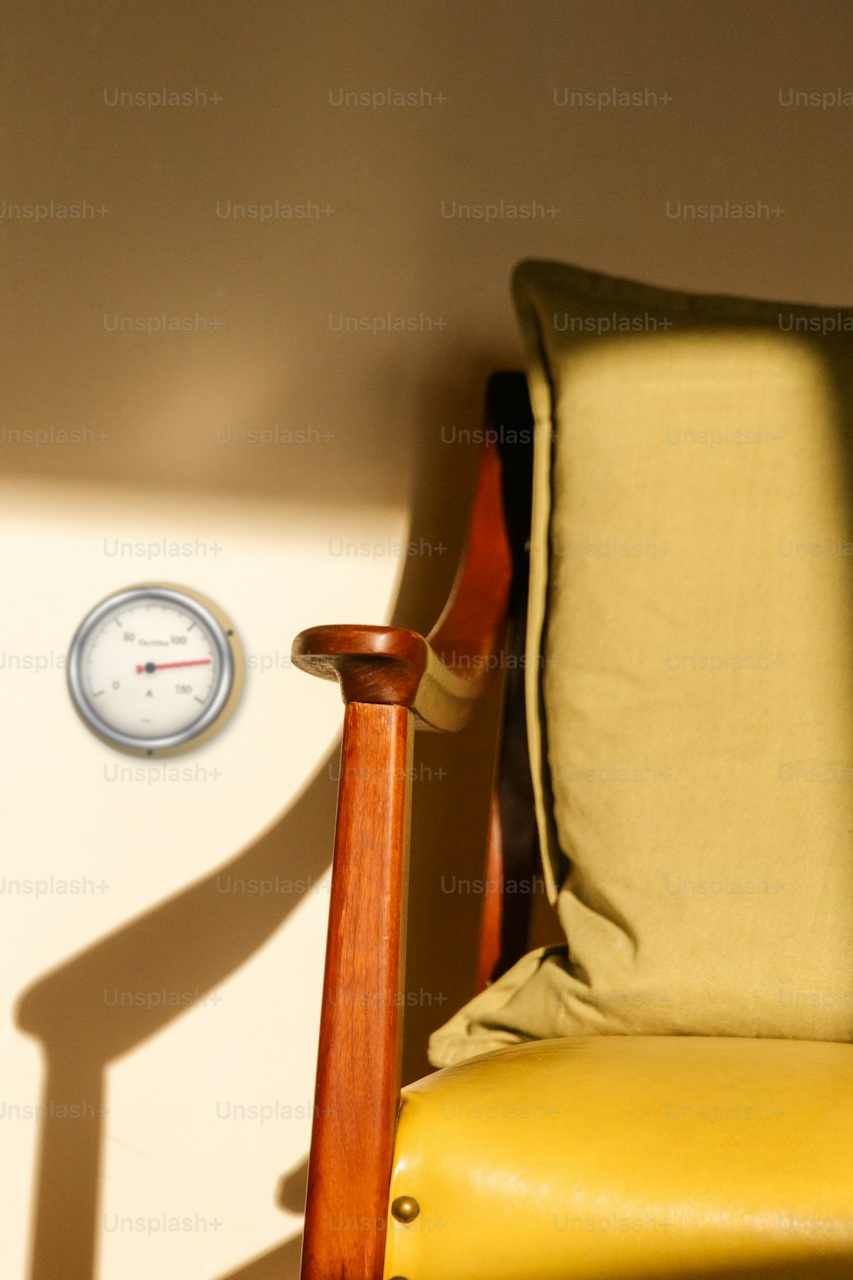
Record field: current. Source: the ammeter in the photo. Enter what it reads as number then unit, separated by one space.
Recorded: 125 A
